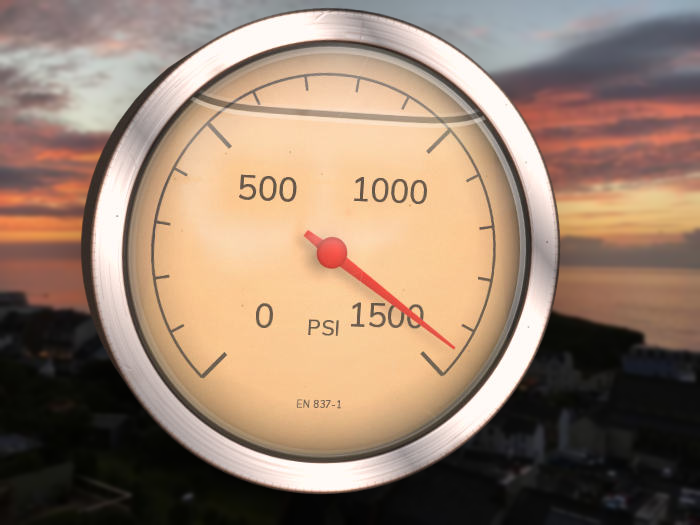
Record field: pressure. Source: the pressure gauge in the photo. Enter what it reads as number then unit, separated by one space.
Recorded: 1450 psi
